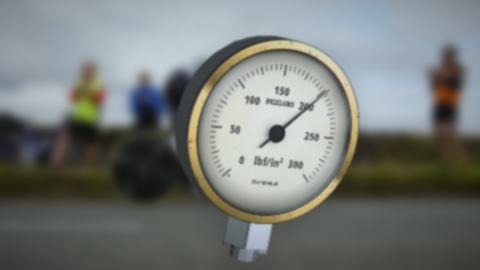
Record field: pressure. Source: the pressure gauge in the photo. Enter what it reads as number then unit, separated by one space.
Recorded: 200 psi
